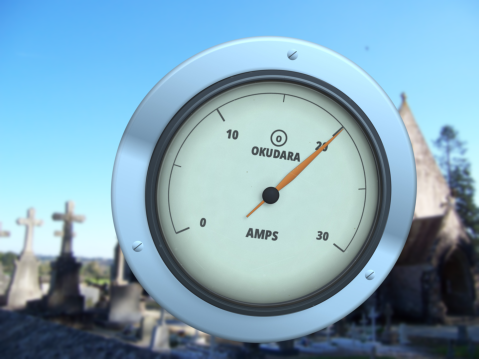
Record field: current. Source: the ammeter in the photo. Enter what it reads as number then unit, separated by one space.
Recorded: 20 A
